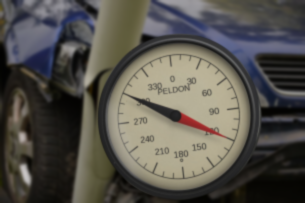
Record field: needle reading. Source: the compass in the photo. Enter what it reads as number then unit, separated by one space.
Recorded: 120 °
